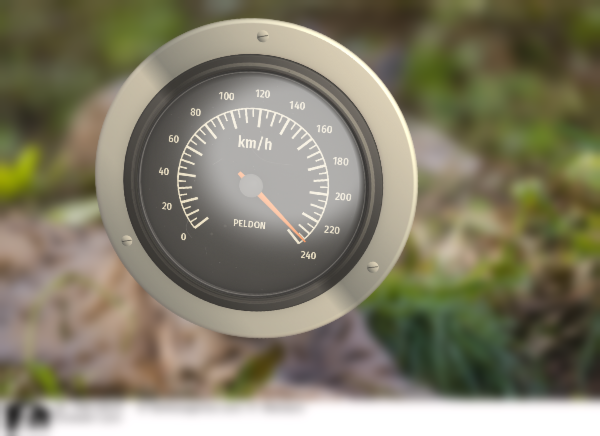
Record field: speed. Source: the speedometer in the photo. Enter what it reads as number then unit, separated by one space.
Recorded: 235 km/h
